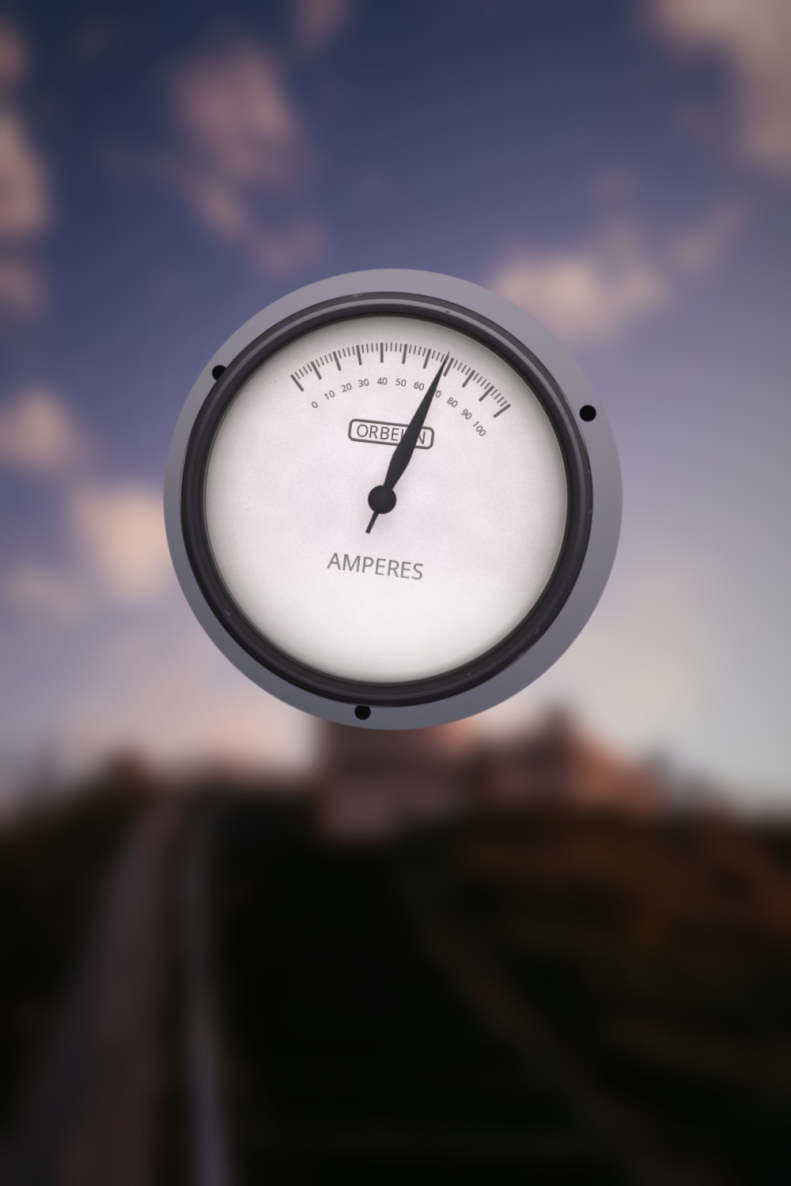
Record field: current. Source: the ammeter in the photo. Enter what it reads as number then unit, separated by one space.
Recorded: 68 A
